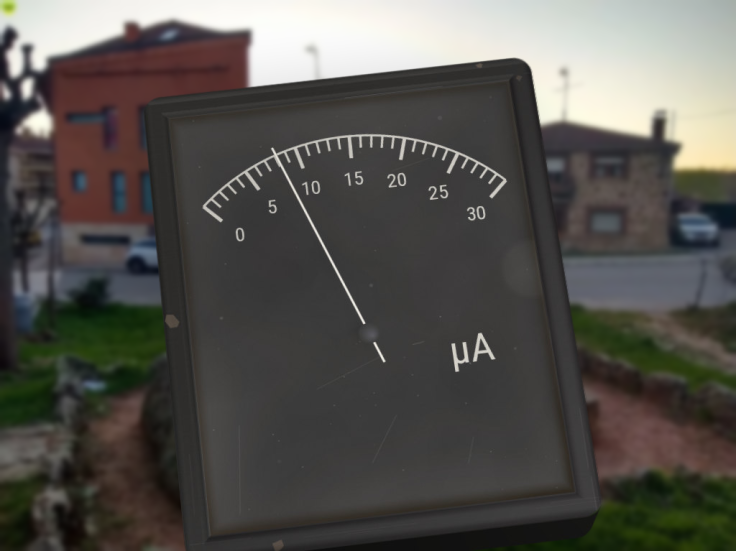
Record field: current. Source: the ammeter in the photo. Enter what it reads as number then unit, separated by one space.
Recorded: 8 µA
